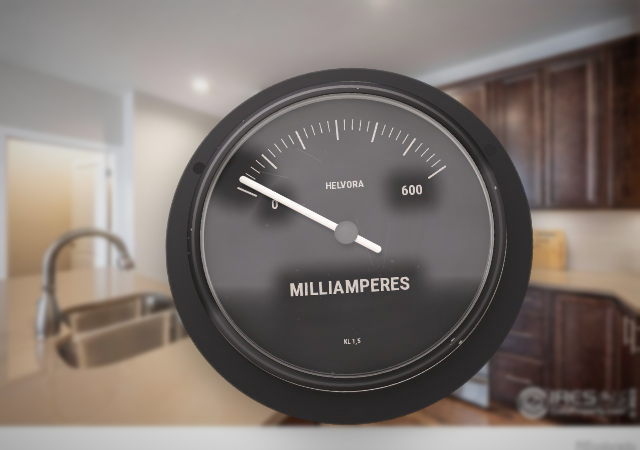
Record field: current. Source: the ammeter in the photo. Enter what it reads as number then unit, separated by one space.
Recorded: 20 mA
